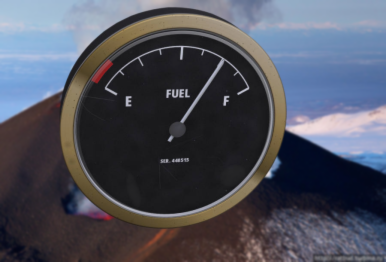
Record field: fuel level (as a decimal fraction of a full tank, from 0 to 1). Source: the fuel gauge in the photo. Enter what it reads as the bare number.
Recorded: 0.75
